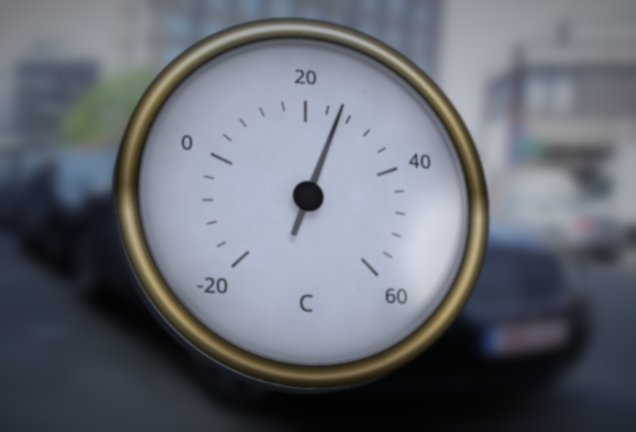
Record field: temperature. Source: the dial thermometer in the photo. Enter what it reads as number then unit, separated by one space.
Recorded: 26 °C
